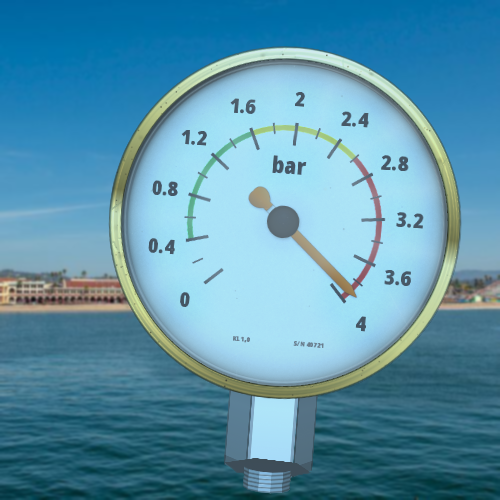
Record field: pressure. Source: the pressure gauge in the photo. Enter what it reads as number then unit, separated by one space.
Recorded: 3.9 bar
